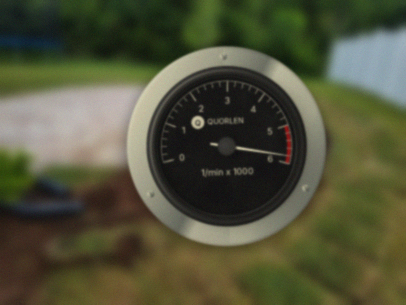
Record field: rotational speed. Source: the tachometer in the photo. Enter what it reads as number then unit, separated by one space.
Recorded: 5800 rpm
